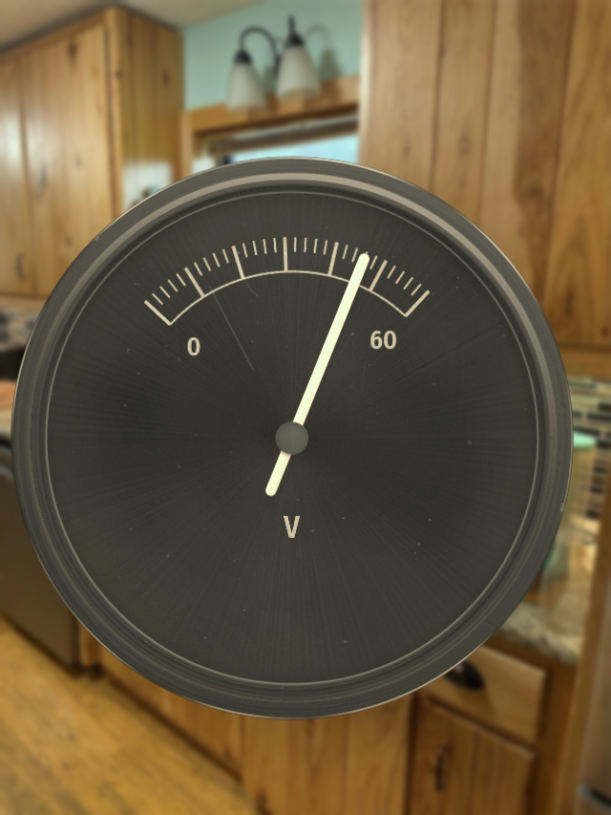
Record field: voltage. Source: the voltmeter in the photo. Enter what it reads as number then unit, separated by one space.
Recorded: 46 V
